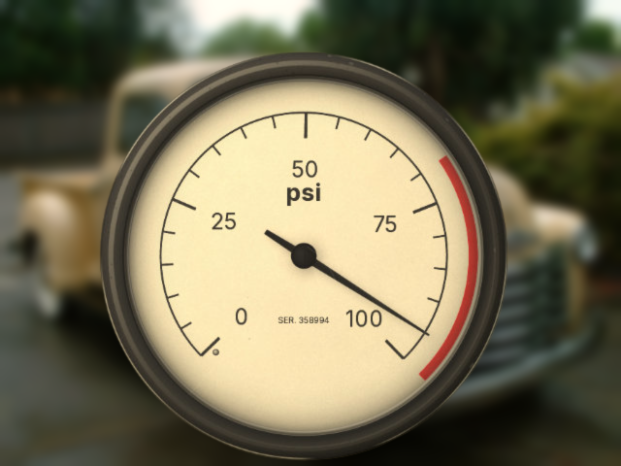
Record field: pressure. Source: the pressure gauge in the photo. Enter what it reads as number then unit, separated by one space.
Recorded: 95 psi
